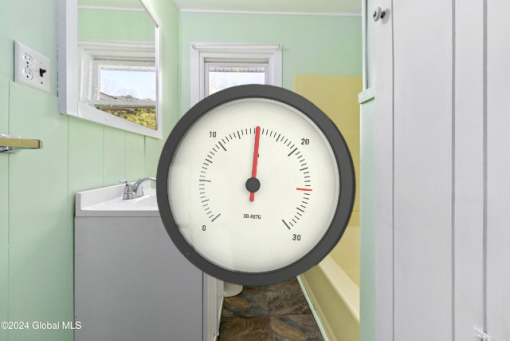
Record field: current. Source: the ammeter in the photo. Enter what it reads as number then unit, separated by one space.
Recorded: 15 A
